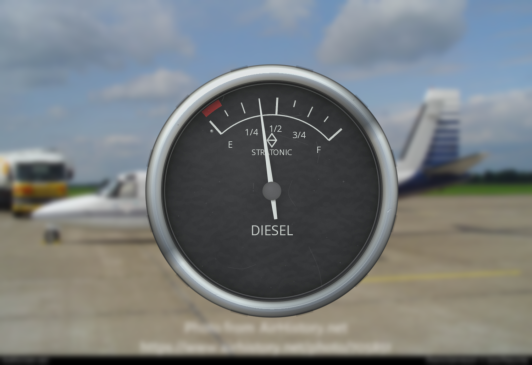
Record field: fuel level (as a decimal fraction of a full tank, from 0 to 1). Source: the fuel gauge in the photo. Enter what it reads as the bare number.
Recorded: 0.375
